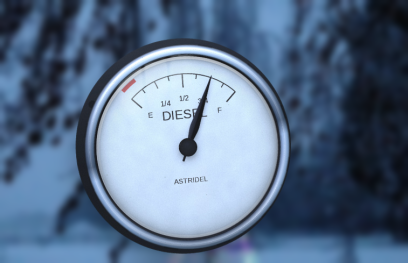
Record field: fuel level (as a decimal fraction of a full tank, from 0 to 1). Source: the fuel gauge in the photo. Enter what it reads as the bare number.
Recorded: 0.75
